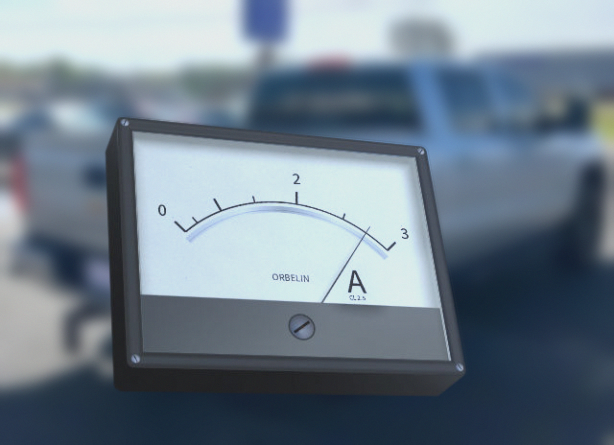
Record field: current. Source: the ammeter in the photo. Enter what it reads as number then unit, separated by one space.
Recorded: 2.75 A
